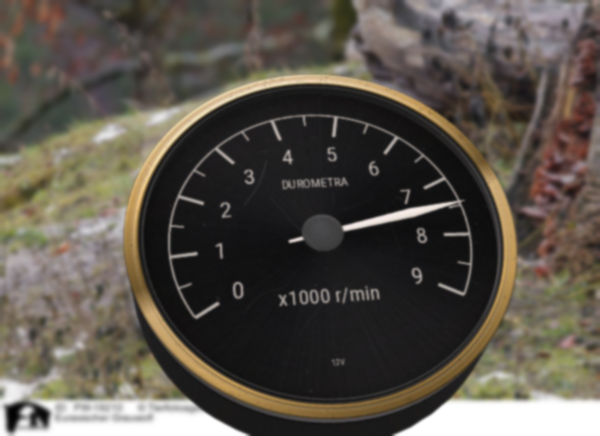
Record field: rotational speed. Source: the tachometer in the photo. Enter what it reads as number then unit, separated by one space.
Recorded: 7500 rpm
